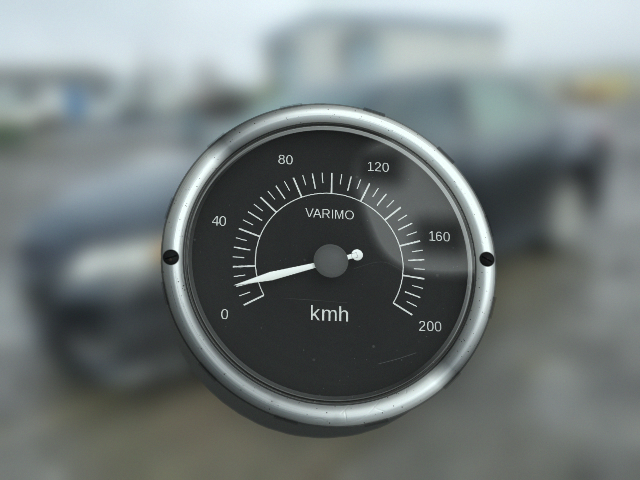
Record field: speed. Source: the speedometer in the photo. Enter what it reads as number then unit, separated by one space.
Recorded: 10 km/h
